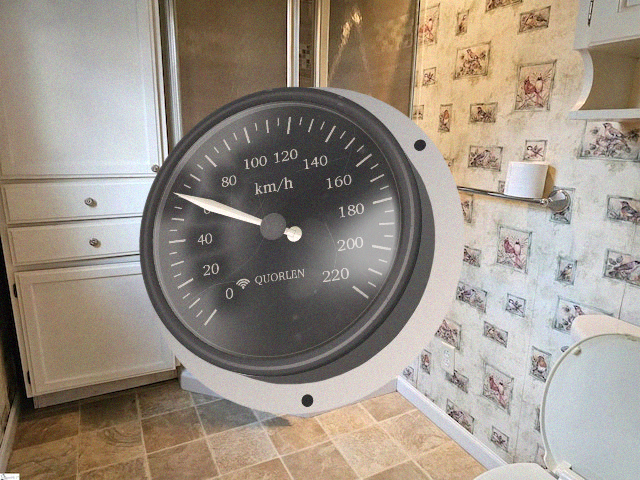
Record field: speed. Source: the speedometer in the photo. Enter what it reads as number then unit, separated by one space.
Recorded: 60 km/h
